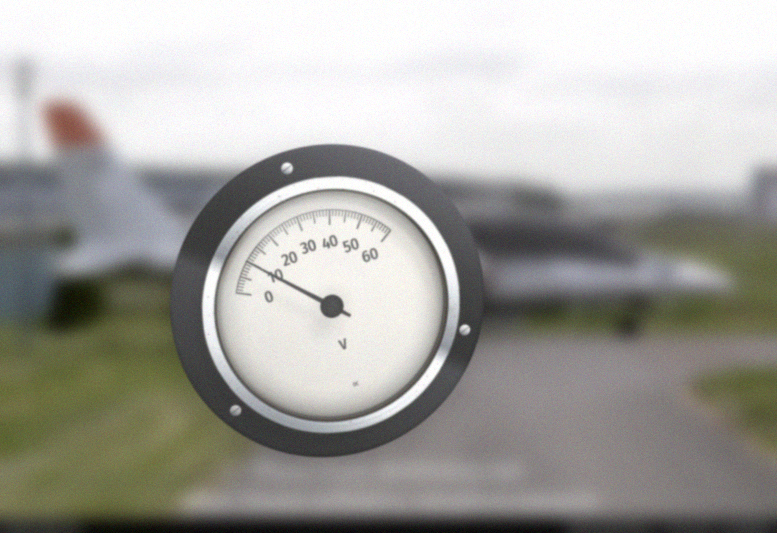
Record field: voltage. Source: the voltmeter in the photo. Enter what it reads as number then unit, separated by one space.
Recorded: 10 V
